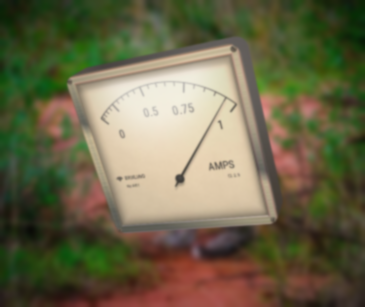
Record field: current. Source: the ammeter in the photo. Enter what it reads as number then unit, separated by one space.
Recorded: 0.95 A
